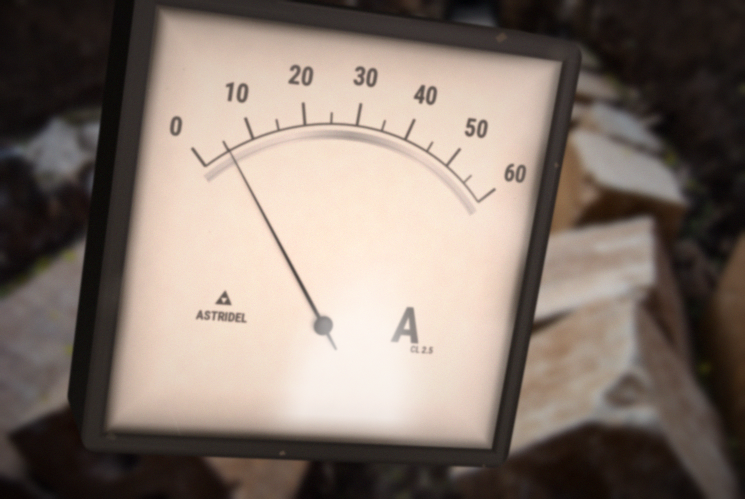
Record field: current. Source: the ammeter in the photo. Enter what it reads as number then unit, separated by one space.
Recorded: 5 A
